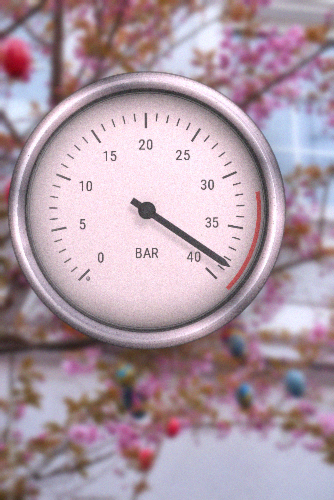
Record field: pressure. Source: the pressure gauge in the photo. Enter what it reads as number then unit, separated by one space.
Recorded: 38.5 bar
